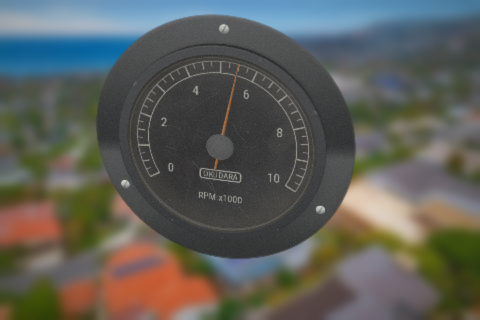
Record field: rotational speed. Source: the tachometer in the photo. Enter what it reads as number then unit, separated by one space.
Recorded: 5500 rpm
